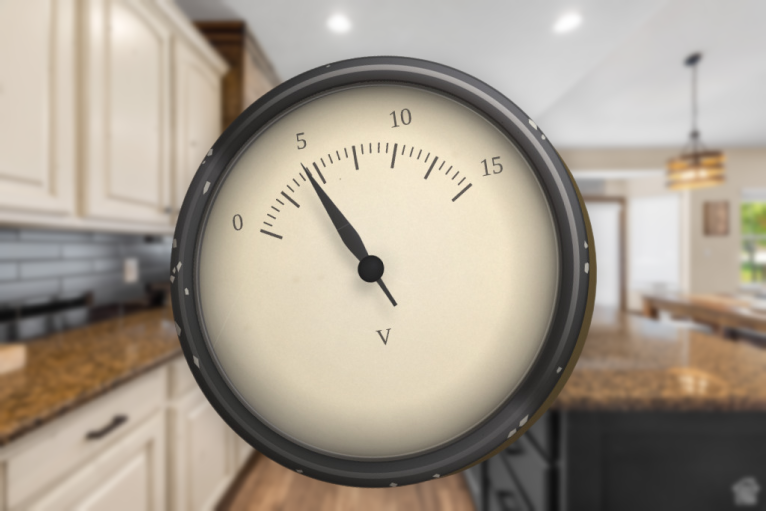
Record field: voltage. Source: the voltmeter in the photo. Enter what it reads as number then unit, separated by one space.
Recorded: 4.5 V
